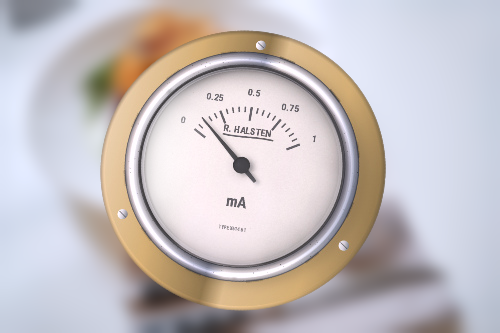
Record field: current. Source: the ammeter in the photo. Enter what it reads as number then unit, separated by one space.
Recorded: 0.1 mA
